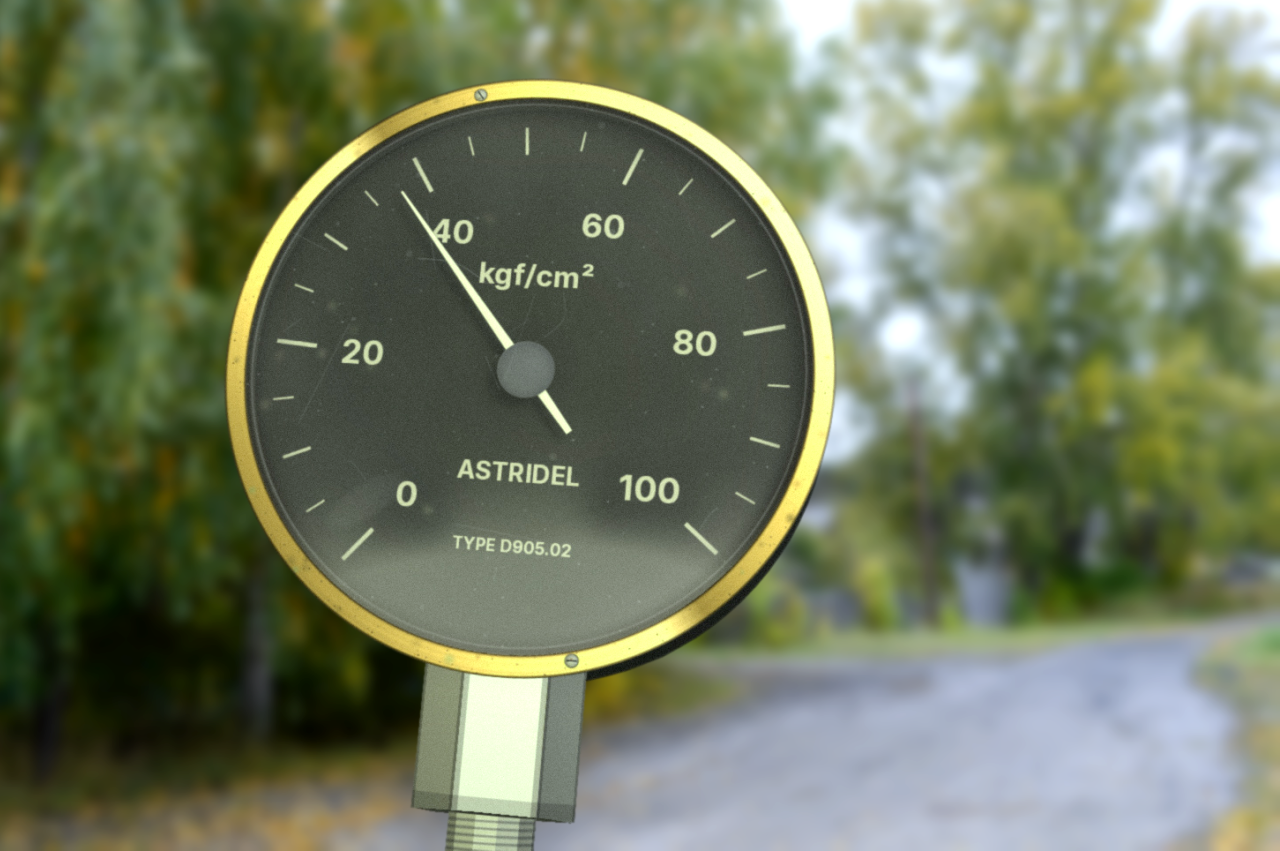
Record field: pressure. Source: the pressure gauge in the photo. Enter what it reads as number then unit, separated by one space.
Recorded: 37.5 kg/cm²
